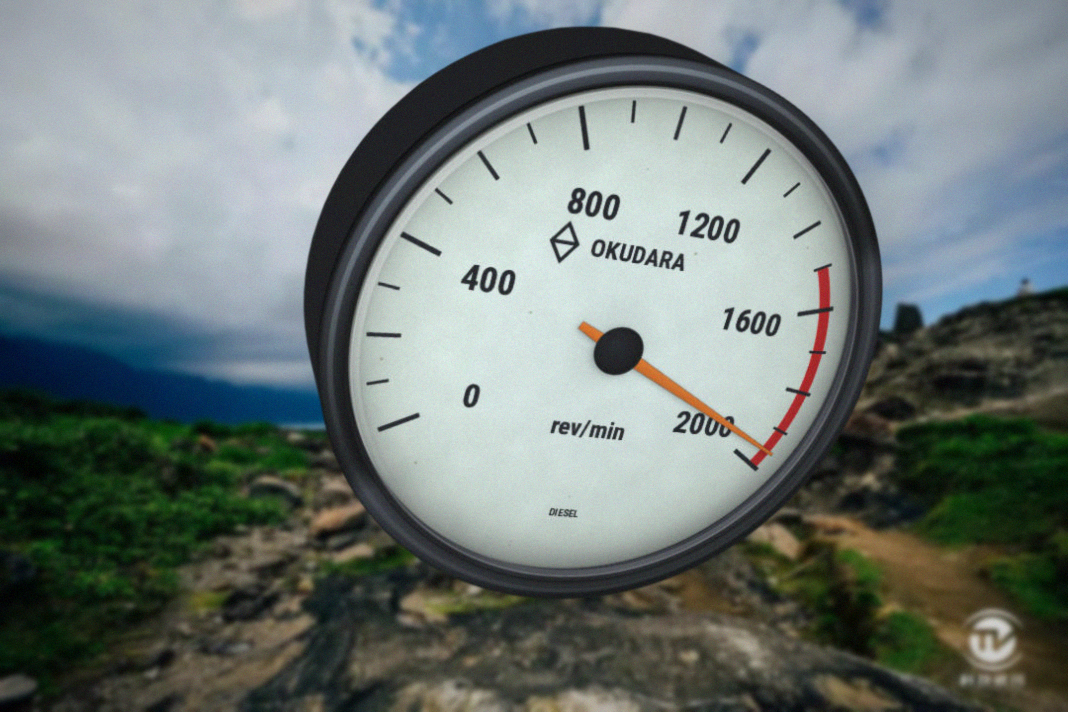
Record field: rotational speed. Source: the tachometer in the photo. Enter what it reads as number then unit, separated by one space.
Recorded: 1950 rpm
